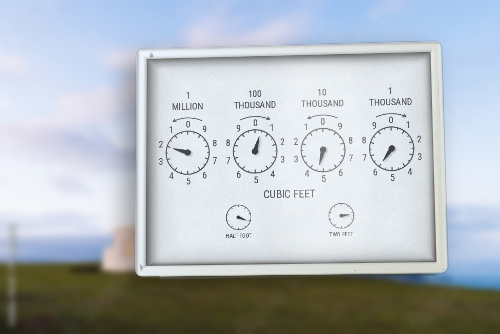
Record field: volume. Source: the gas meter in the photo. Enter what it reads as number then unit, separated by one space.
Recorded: 204600 ft³
